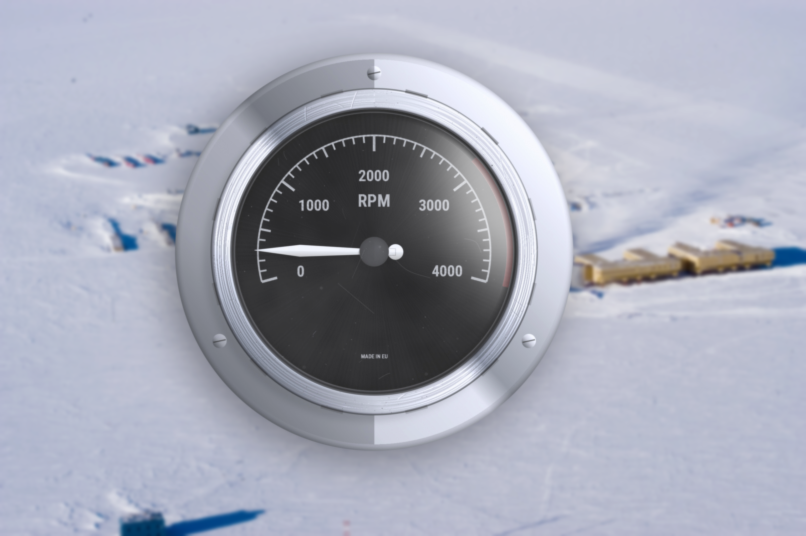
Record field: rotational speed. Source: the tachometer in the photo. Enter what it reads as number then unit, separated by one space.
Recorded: 300 rpm
